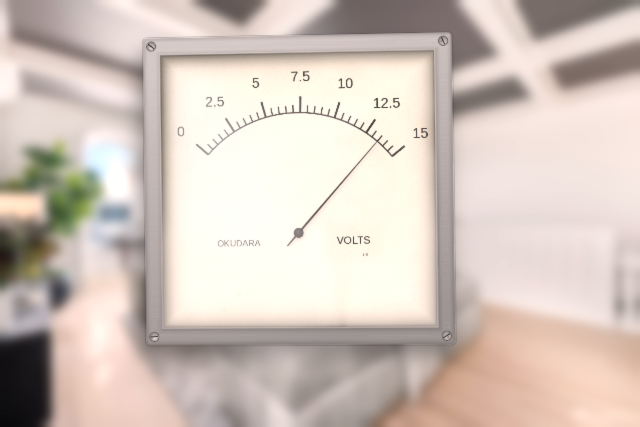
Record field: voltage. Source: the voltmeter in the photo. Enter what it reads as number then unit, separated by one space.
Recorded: 13.5 V
